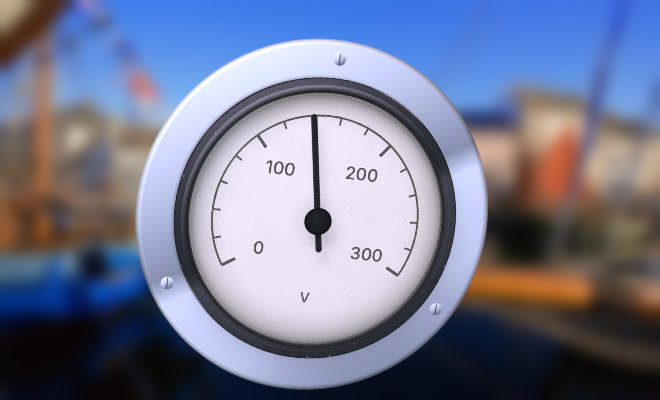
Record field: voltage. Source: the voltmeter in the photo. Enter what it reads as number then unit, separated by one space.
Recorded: 140 V
